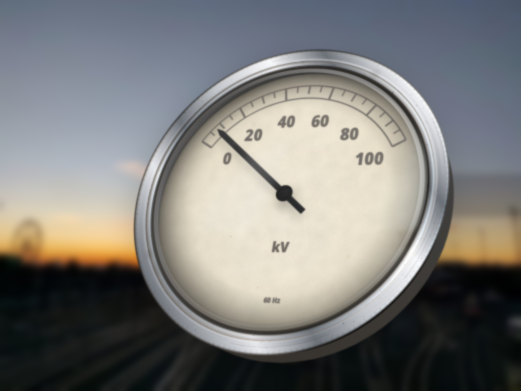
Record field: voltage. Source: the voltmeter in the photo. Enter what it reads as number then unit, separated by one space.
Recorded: 7.5 kV
